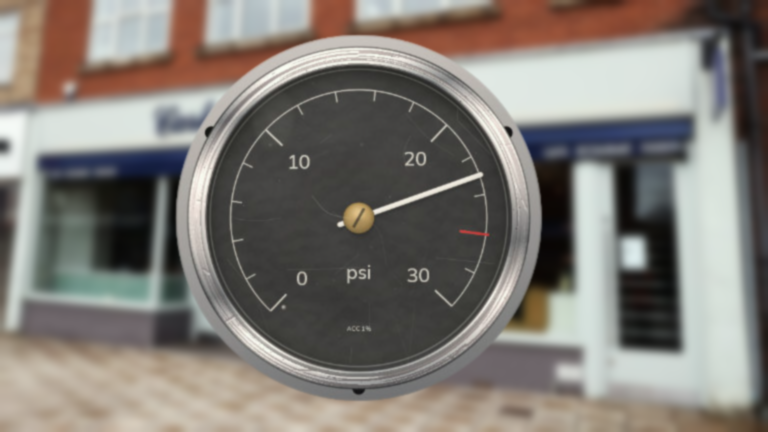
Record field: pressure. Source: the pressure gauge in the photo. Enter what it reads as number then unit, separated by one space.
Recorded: 23 psi
